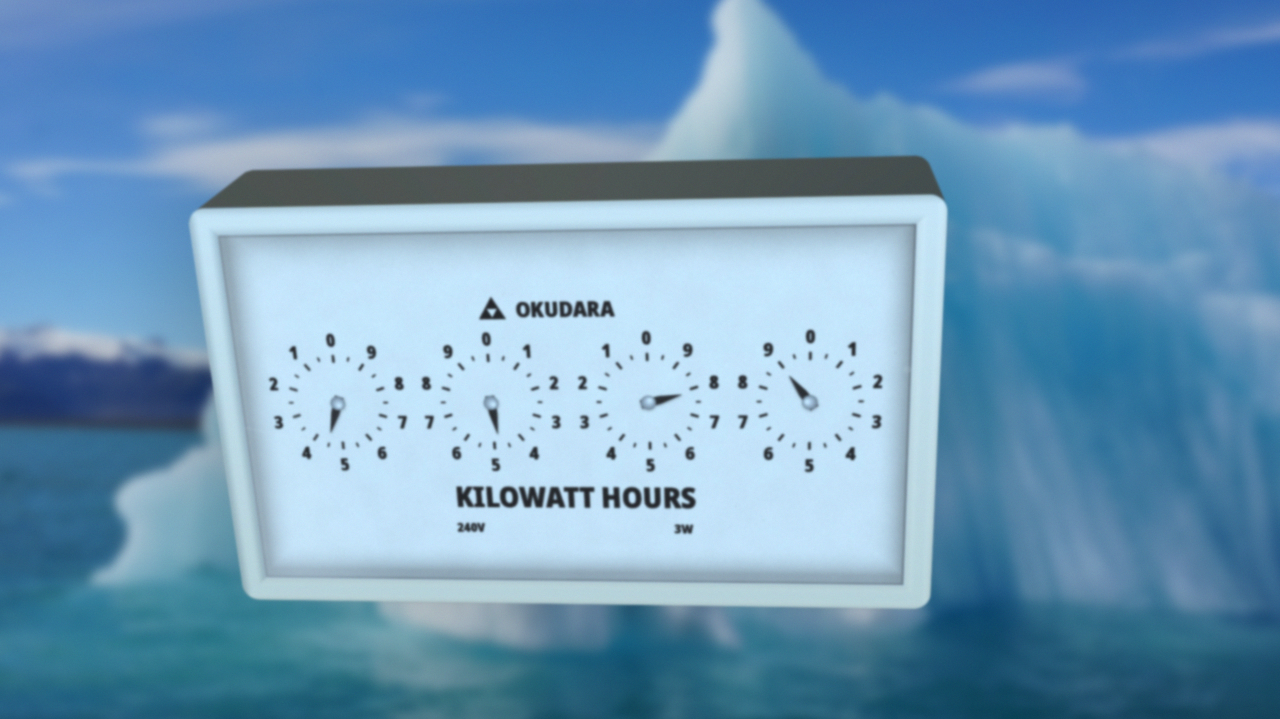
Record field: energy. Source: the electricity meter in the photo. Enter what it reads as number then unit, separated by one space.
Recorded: 4479 kWh
